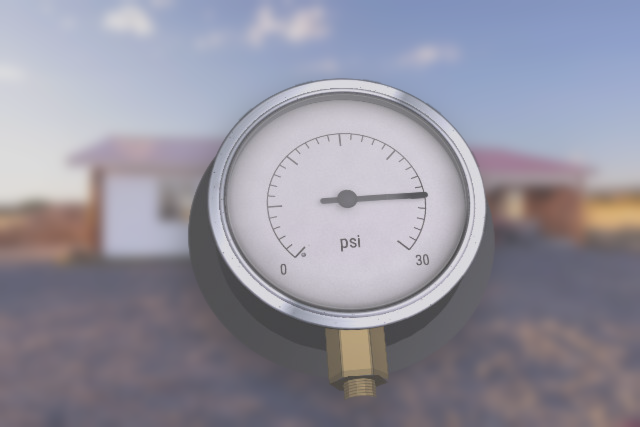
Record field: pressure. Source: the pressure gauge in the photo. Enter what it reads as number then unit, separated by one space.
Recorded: 25 psi
